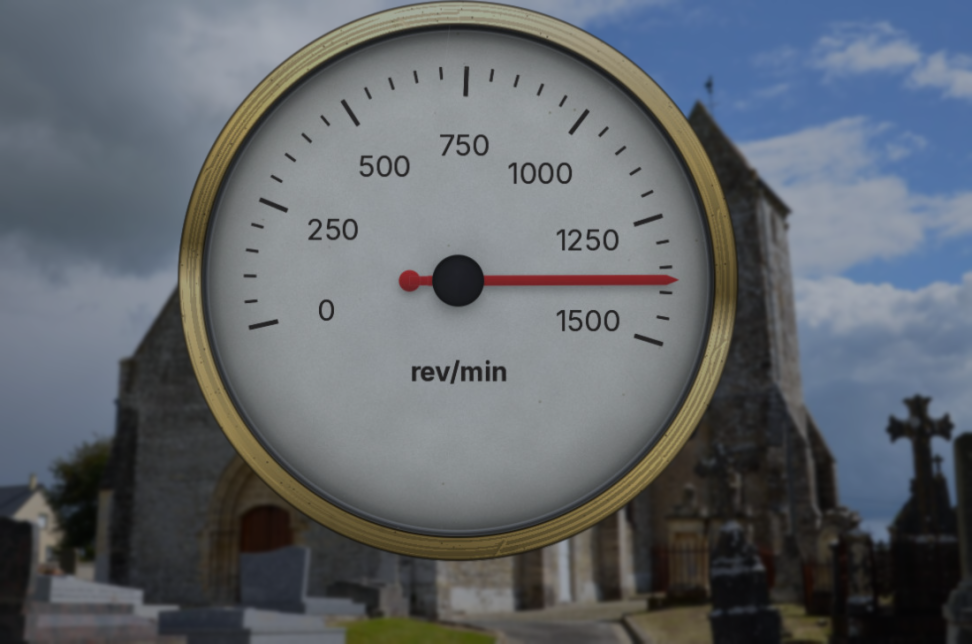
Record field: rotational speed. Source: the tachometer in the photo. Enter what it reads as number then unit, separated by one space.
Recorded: 1375 rpm
